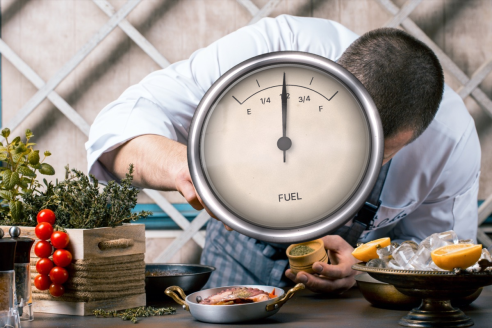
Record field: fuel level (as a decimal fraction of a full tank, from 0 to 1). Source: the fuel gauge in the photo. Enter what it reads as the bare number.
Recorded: 0.5
